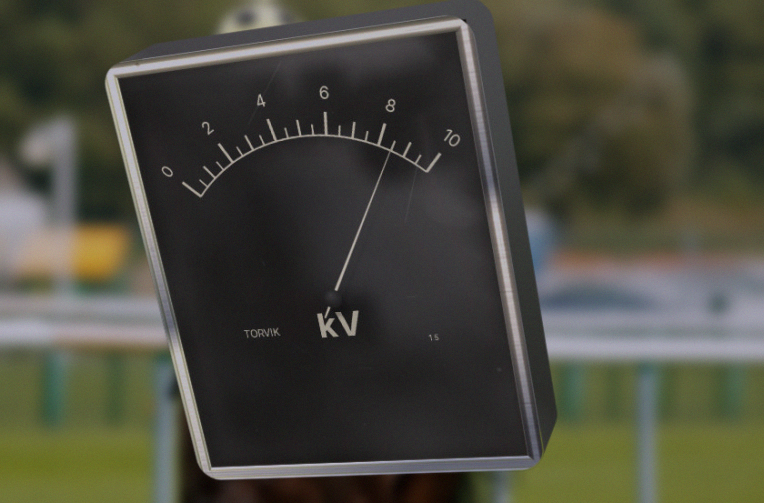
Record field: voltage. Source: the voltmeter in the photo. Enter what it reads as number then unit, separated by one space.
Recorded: 8.5 kV
